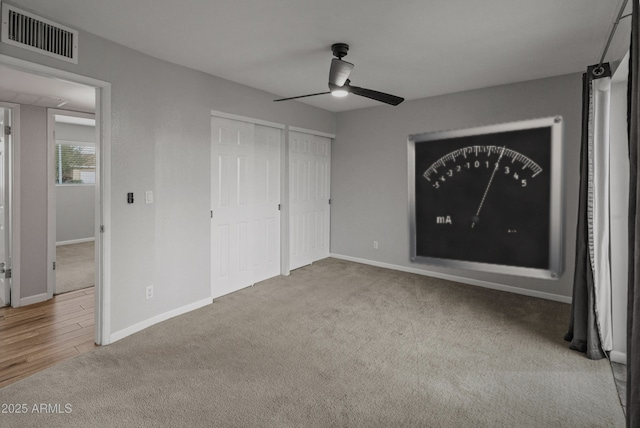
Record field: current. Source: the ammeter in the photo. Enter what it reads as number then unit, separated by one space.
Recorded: 2 mA
